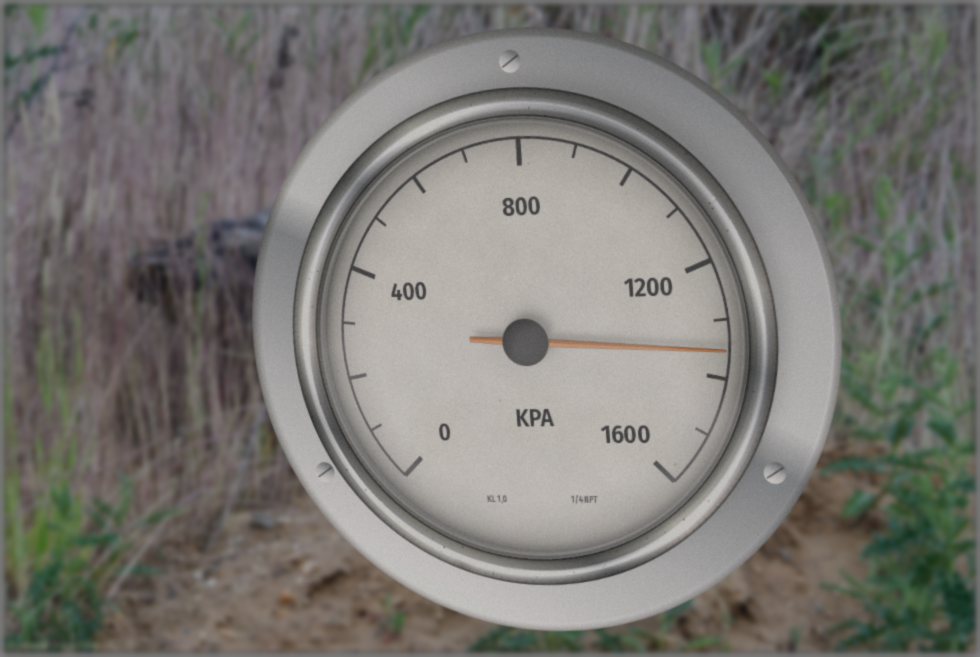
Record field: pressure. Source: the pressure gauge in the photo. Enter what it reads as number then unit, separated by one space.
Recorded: 1350 kPa
